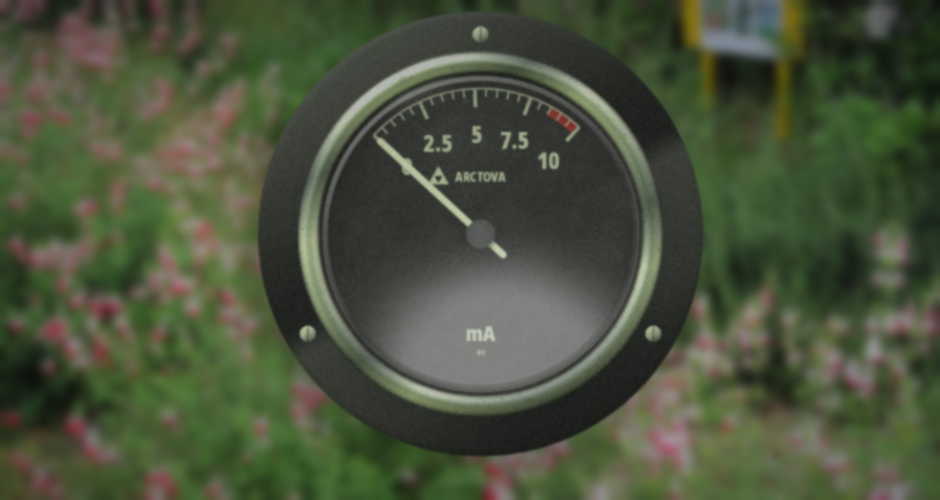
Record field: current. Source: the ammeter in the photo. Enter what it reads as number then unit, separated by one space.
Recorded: 0 mA
